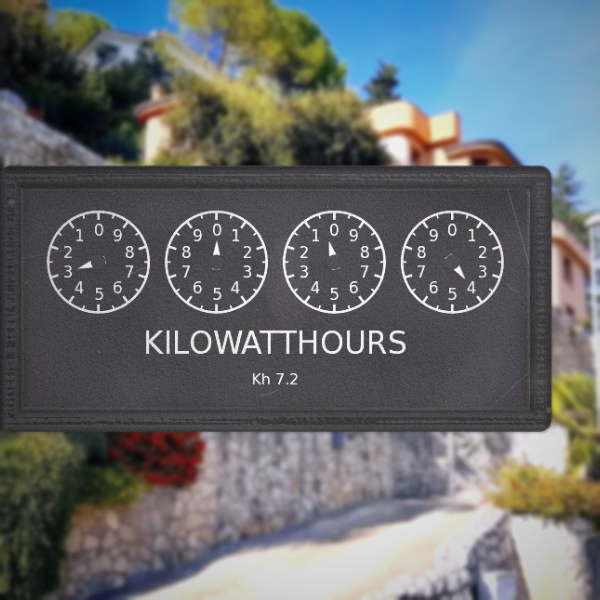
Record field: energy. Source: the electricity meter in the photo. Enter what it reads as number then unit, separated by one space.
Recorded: 3004 kWh
